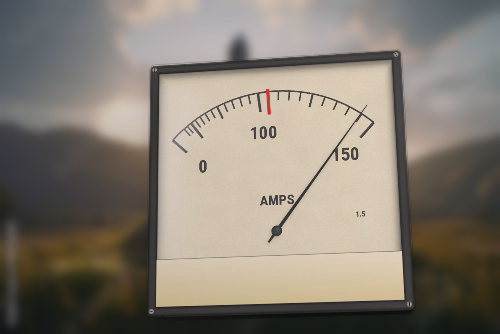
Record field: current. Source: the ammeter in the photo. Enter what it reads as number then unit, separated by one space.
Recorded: 145 A
